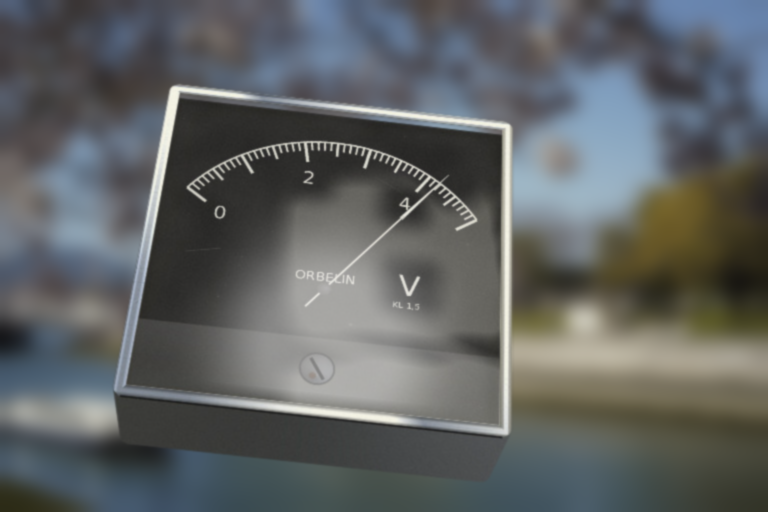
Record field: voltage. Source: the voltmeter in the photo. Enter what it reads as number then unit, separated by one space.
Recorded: 4.2 V
